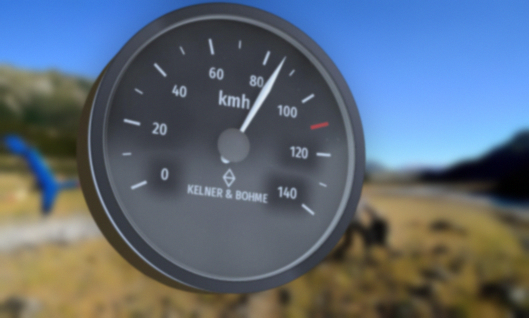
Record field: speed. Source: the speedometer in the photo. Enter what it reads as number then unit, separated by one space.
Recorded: 85 km/h
